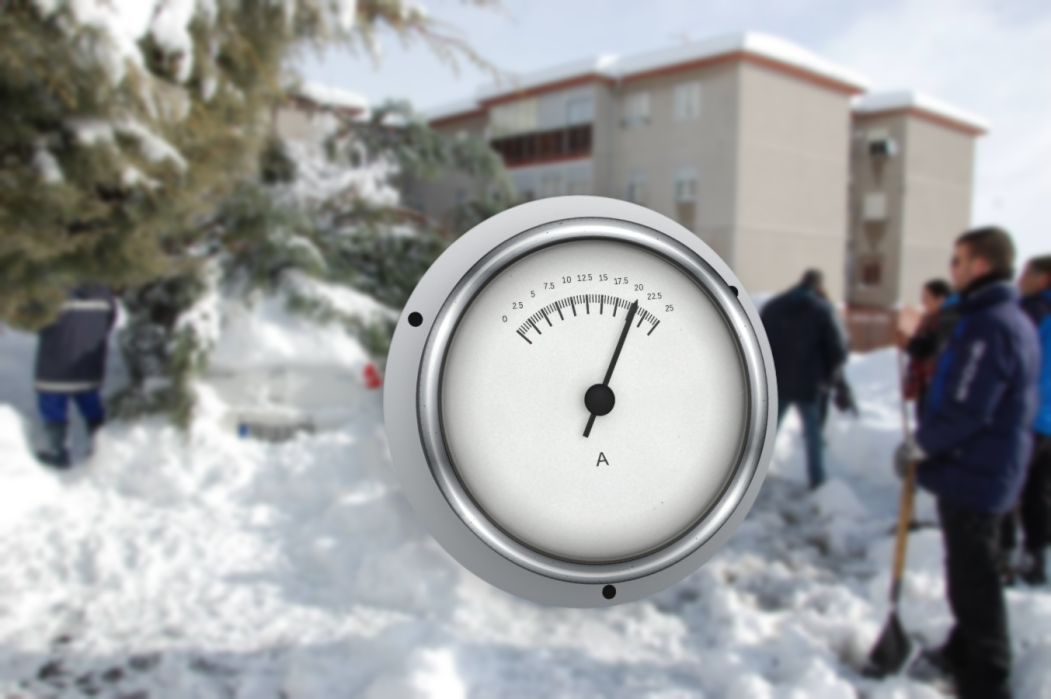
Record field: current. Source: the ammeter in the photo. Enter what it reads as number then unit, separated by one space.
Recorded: 20 A
